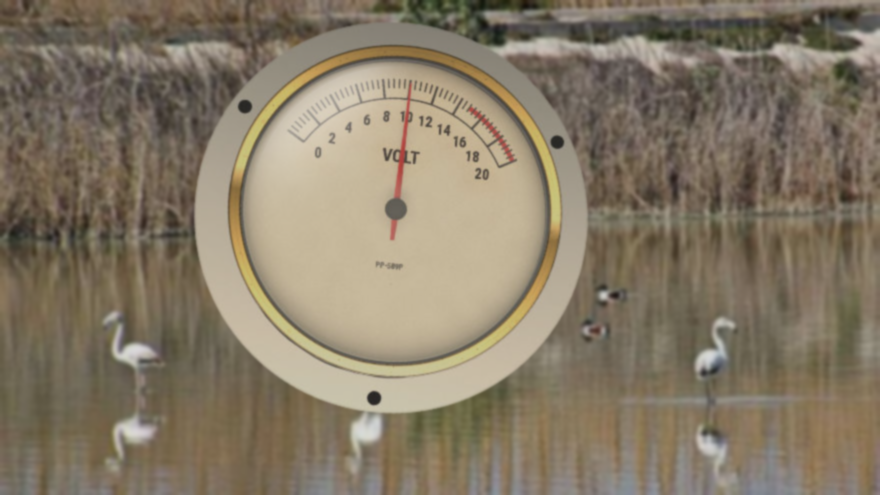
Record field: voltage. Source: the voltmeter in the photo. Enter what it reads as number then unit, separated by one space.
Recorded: 10 V
